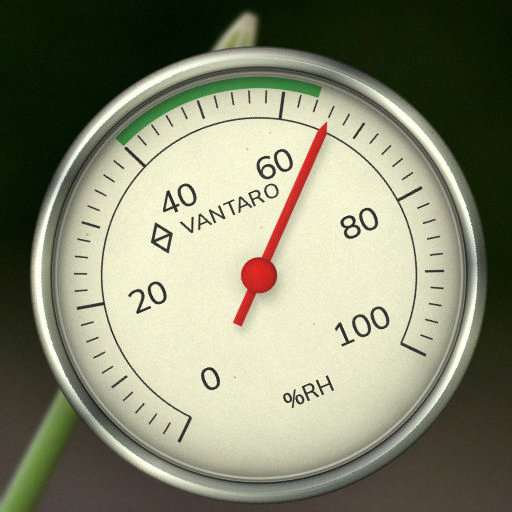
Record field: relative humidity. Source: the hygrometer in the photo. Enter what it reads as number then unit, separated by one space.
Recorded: 66 %
